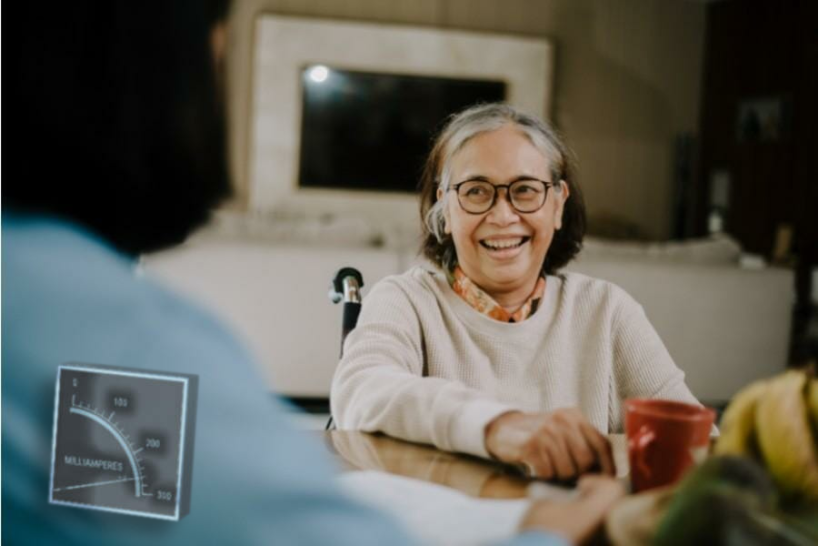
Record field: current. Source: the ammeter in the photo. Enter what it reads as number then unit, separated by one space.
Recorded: 260 mA
